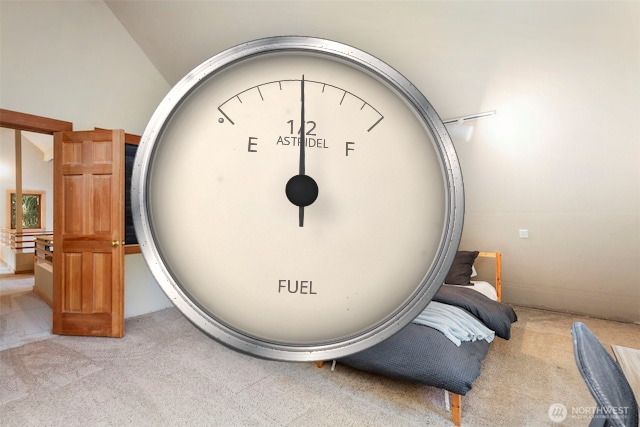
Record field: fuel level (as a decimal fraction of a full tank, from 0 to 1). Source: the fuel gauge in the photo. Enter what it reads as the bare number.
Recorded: 0.5
